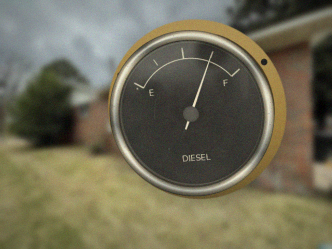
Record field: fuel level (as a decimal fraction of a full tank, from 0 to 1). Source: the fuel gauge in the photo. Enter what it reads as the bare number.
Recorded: 0.75
